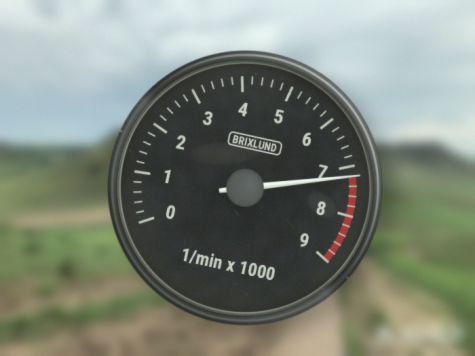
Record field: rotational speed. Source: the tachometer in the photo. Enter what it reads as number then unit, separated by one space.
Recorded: 7200 rpm
